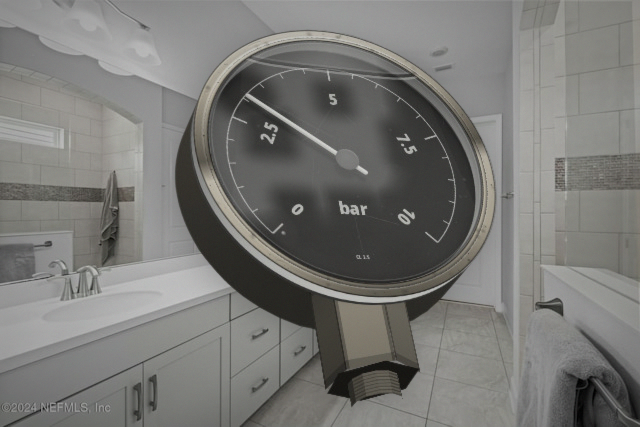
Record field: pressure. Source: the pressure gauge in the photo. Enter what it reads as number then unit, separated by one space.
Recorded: 3 bar
